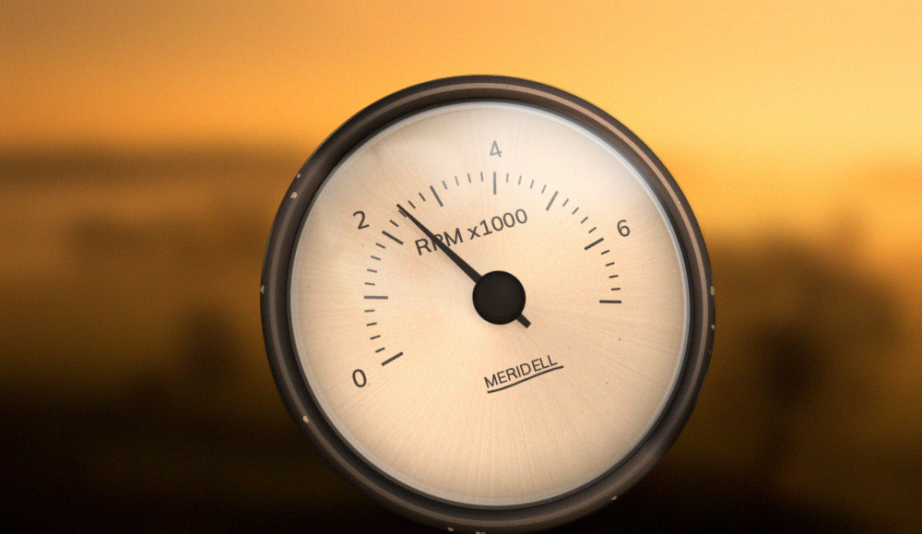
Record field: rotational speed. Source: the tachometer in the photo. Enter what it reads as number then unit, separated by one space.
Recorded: 2400 rpm
